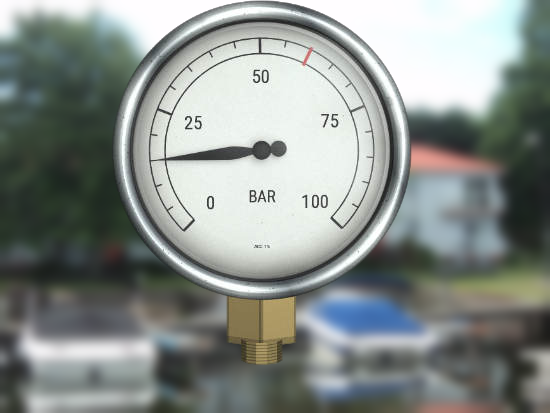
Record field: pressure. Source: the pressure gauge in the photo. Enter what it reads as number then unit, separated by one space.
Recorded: 15 bar
